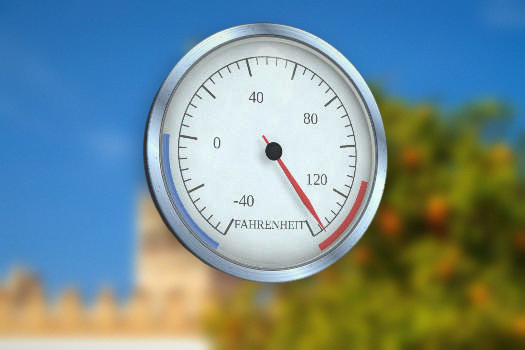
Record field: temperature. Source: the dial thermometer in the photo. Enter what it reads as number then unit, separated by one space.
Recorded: 136 °F
